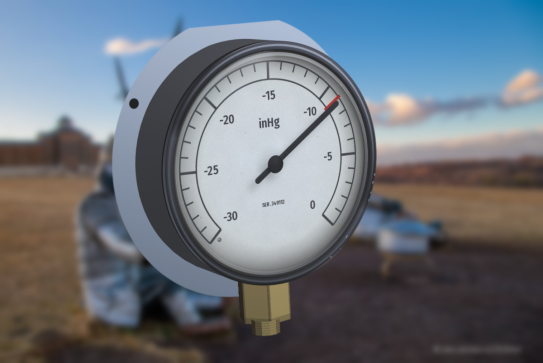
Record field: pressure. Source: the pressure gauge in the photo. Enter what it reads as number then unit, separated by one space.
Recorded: -9 inHg
